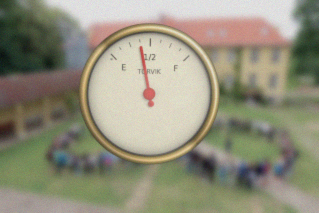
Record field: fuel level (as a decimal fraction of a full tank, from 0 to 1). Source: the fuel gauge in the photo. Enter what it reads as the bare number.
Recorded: 0.375
